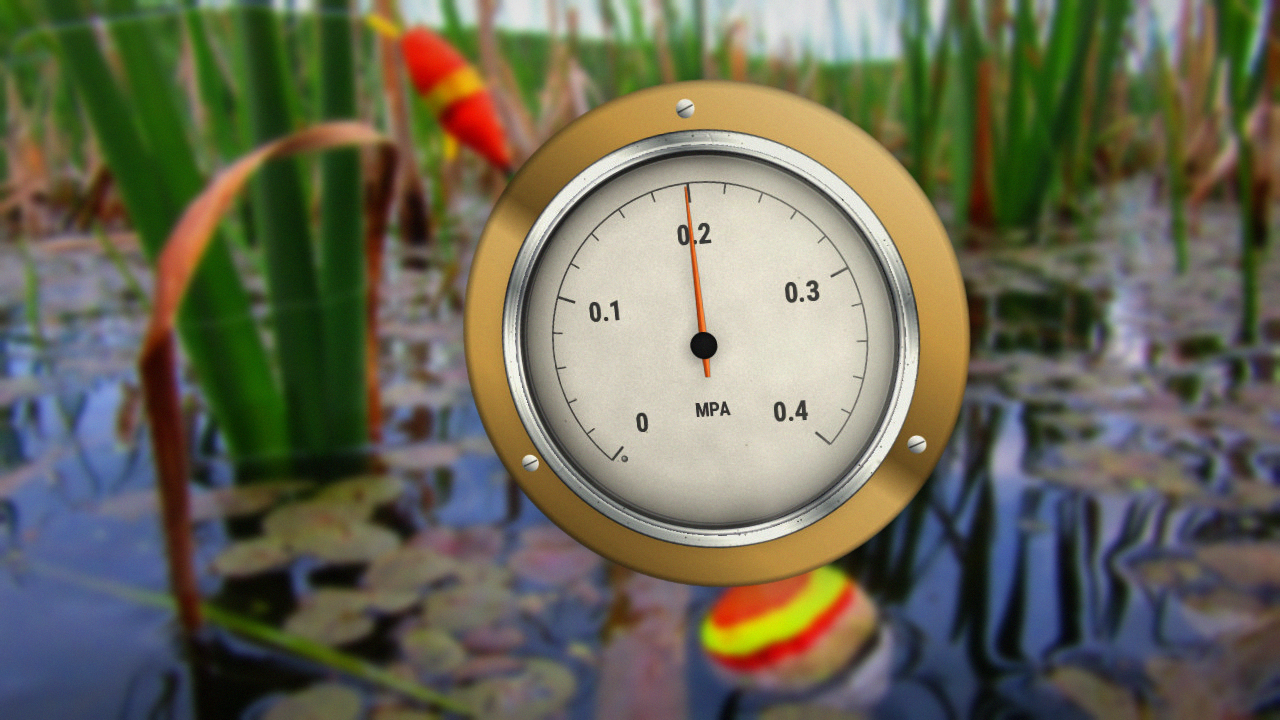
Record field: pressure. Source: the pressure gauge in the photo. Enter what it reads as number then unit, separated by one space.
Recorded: 0.2 MPa
